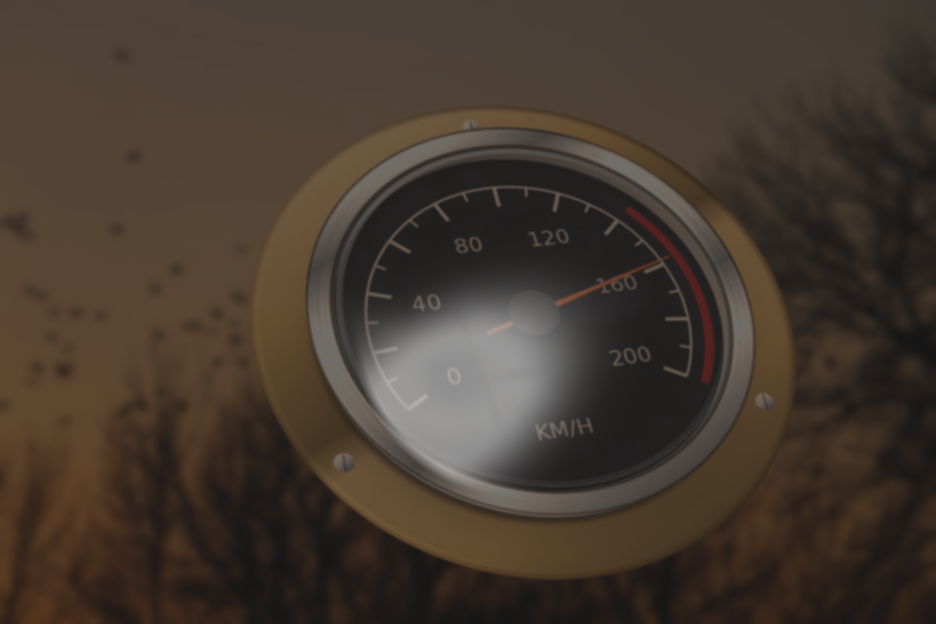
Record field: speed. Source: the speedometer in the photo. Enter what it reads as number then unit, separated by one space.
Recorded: 160 km/h
